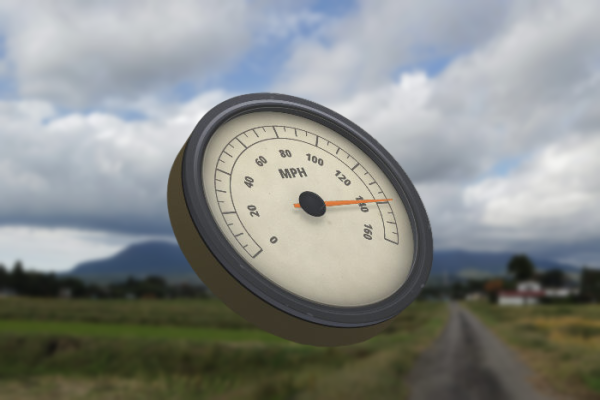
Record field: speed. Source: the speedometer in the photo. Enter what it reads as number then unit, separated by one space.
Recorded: 140 mph
